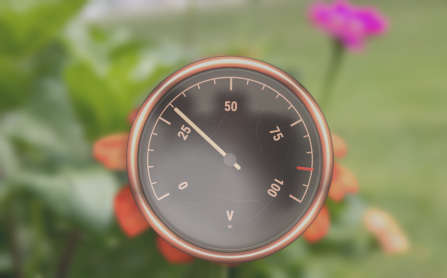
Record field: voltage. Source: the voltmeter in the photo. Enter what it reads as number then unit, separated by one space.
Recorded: 30 V
